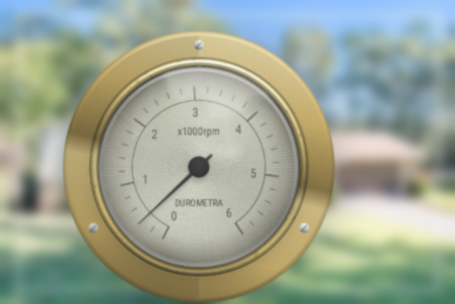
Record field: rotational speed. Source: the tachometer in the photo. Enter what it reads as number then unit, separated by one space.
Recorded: 400 rpm
